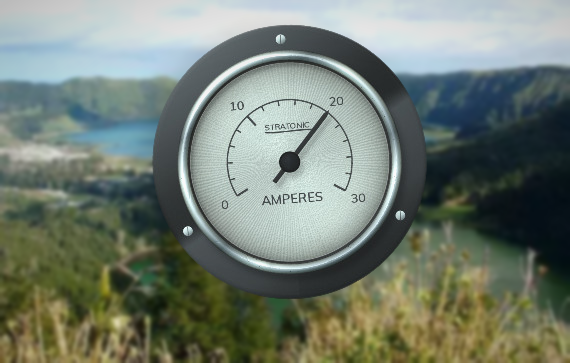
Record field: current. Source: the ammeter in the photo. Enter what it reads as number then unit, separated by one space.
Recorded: 20 A
